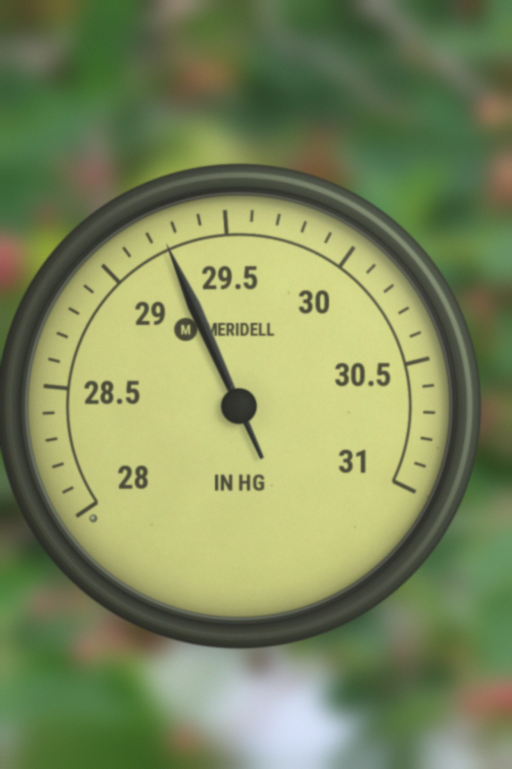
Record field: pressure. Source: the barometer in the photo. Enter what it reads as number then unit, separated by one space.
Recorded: 29.25 inHg
